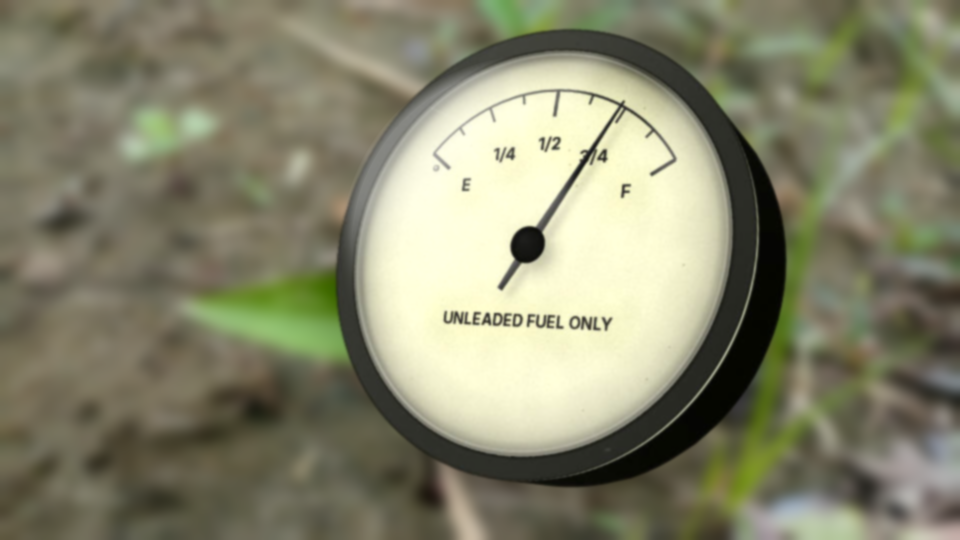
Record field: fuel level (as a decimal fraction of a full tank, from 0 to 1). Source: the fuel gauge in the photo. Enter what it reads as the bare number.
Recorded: 0.75
